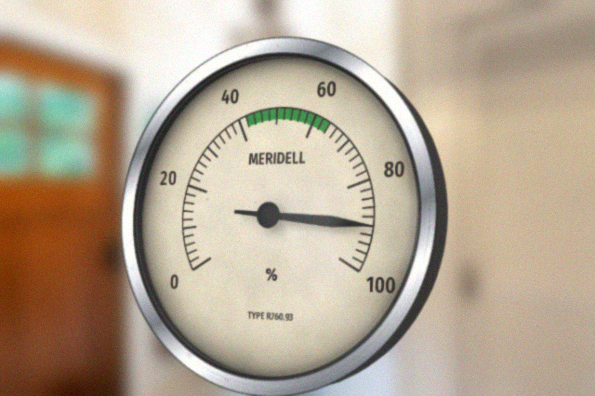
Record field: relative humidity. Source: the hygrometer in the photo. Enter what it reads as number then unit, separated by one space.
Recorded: 90 %
